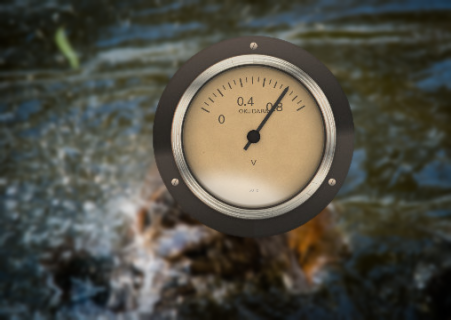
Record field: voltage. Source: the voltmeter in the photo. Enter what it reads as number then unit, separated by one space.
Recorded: 0.8 V
